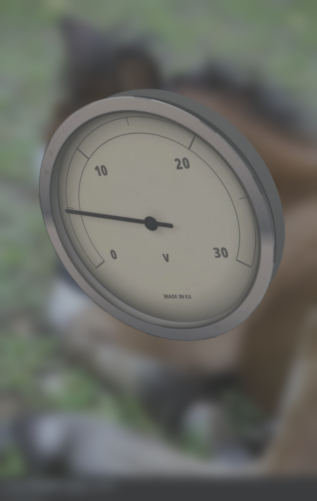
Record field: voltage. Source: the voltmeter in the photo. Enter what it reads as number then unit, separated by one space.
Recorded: 5 V
